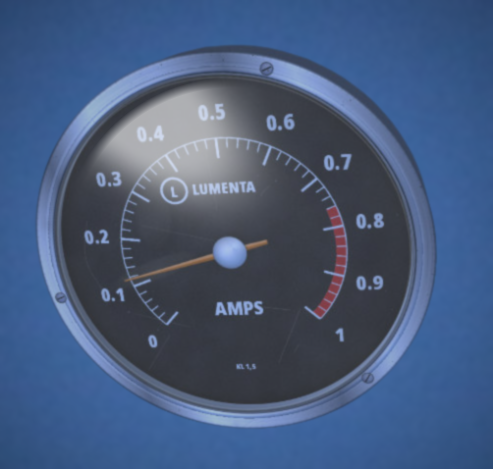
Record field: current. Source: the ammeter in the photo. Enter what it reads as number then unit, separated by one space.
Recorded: 0.12 A
